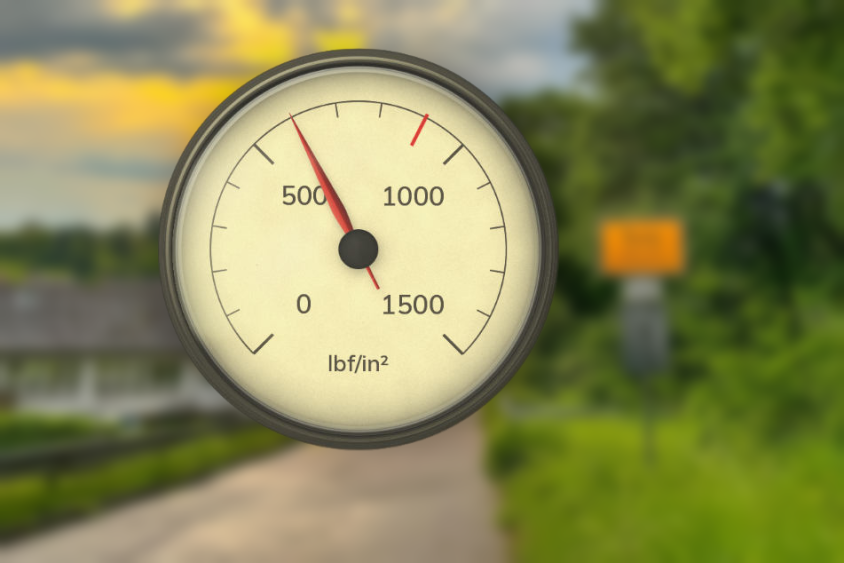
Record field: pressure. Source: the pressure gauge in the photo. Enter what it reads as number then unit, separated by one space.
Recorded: 600 psi
